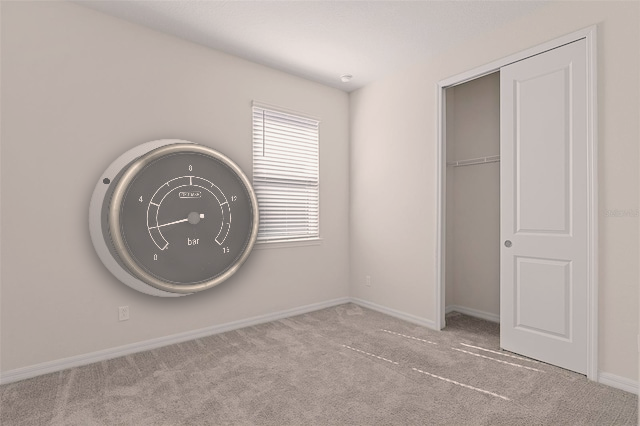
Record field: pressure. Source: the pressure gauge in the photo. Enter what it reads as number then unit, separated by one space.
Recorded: 2 bar
